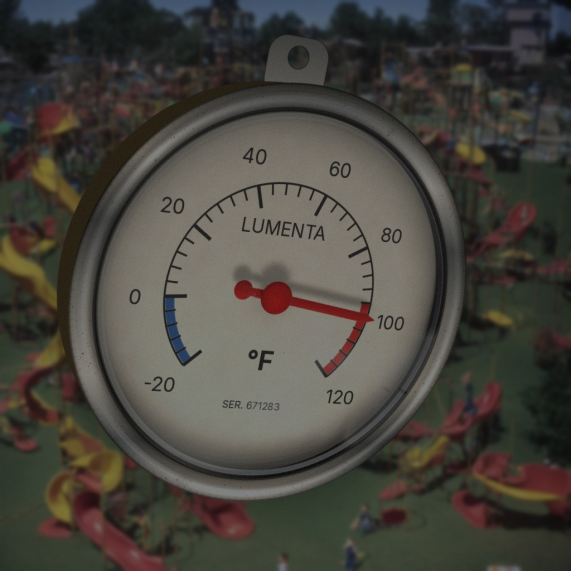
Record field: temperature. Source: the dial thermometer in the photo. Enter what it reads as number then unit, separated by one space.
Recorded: 100 °F
